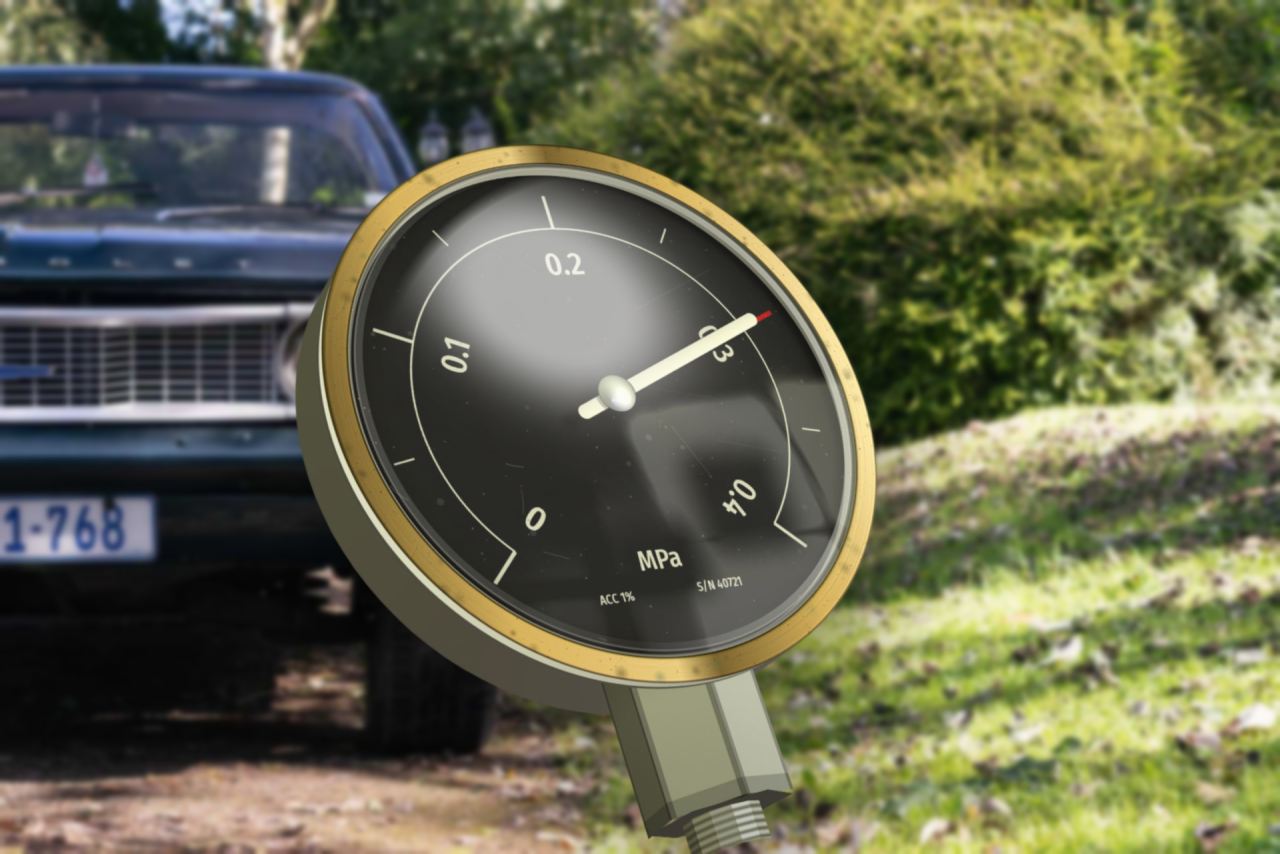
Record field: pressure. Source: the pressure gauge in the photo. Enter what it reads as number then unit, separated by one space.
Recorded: 0.3 MPa
